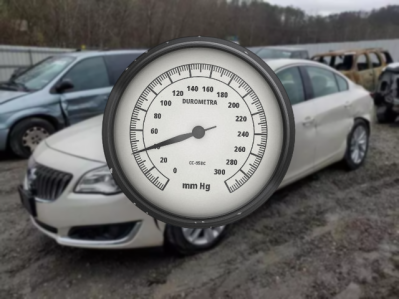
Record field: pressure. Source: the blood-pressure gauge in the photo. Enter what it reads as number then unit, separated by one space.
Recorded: 40 mmHg
